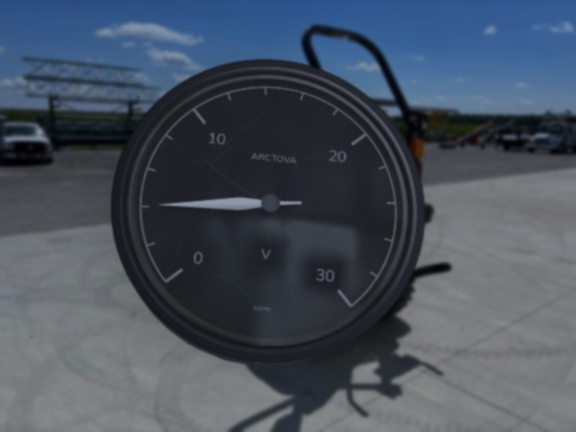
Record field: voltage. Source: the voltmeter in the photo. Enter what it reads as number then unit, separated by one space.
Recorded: 4 V
